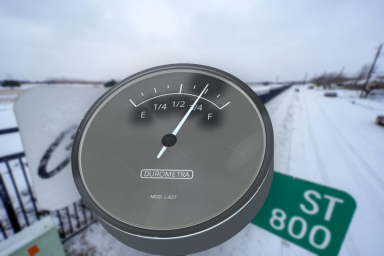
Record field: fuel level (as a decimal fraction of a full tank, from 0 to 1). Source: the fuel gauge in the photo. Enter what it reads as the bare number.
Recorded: 0.75
